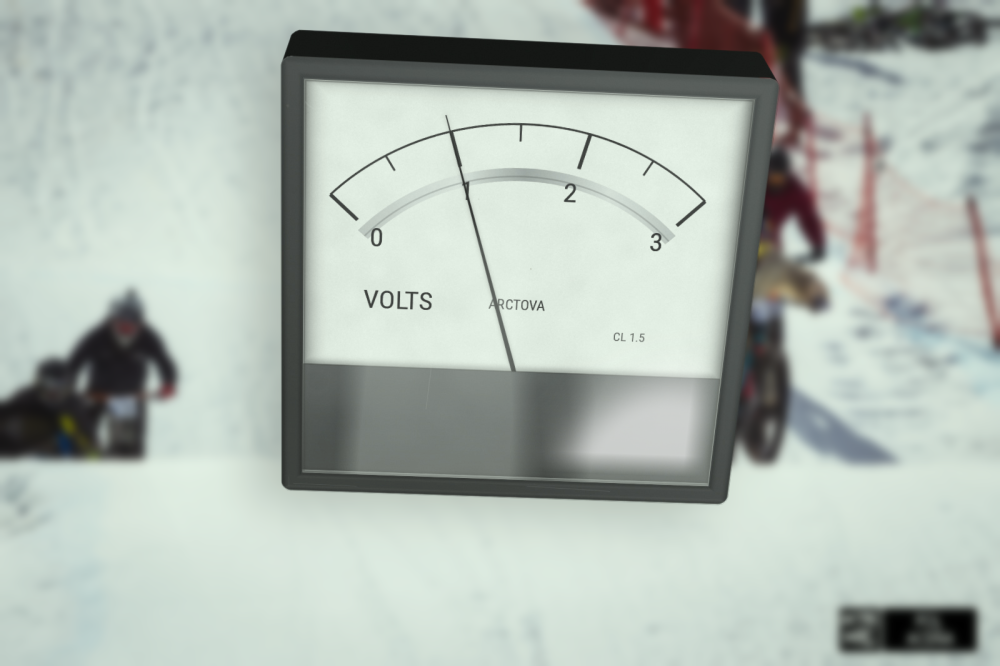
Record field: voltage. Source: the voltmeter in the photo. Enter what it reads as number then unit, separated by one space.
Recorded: 1 V
